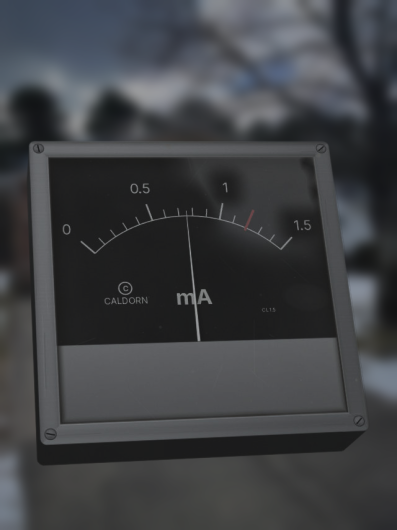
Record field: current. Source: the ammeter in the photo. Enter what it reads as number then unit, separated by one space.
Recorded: 0.75 mA
